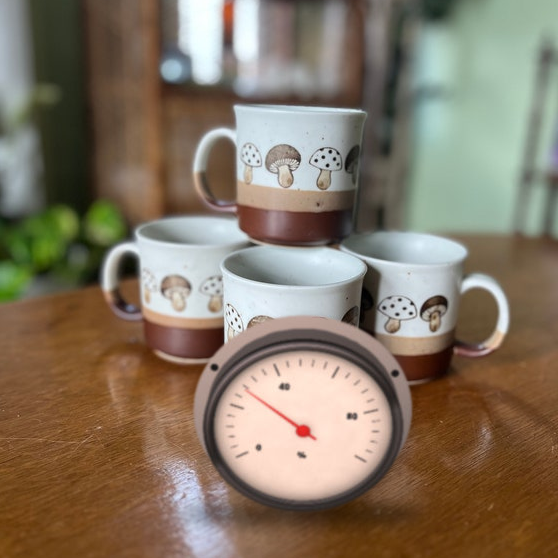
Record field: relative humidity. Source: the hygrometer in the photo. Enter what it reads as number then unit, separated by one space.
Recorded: 28 %
